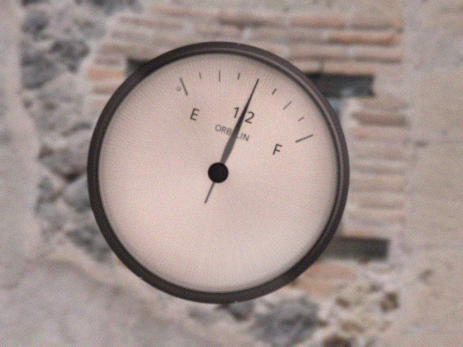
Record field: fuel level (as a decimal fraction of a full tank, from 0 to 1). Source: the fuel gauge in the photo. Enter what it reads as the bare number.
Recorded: 0.5
